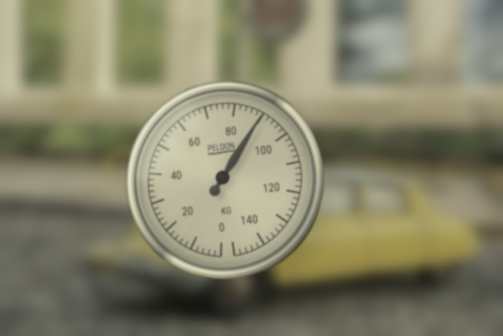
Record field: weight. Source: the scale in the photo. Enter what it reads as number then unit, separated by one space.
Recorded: 90 kg
